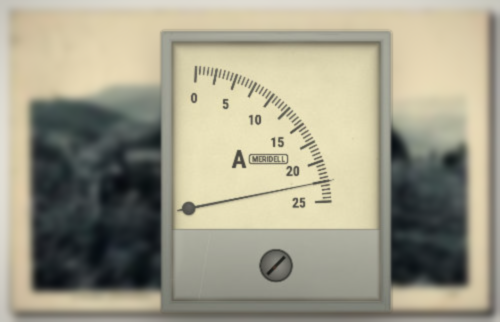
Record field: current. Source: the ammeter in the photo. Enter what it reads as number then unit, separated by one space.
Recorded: 22.5 A
